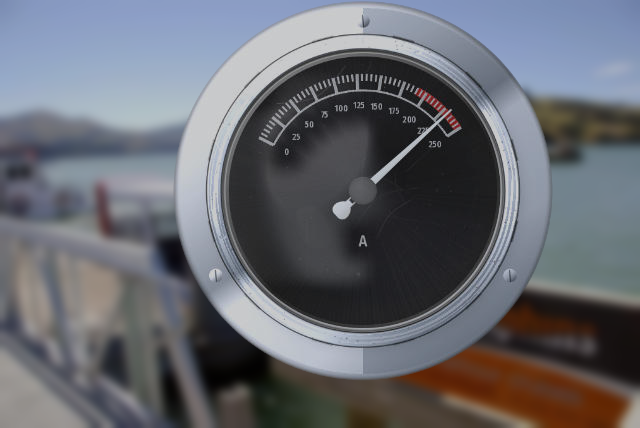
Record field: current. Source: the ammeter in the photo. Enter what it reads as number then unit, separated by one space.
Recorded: 230 A
